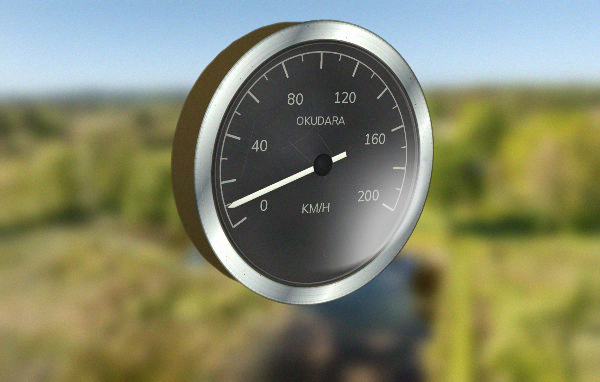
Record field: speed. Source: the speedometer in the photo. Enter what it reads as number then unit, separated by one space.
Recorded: 10 km/h
